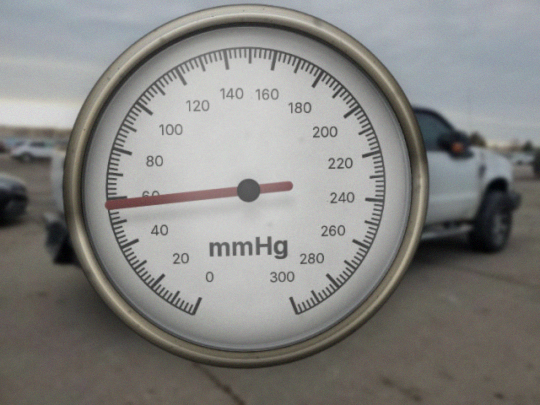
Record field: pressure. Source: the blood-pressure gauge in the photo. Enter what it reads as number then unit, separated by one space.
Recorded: 58 mmHg
